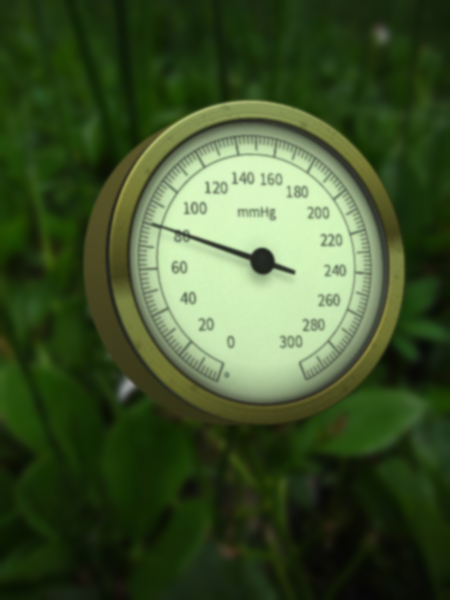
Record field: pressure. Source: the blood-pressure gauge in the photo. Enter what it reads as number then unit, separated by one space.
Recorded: 80 mmHg
